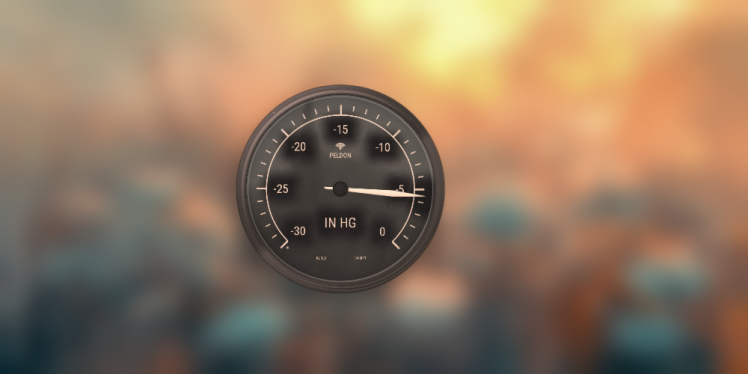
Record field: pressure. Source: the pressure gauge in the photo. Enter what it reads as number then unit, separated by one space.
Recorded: -4.5 inHg
